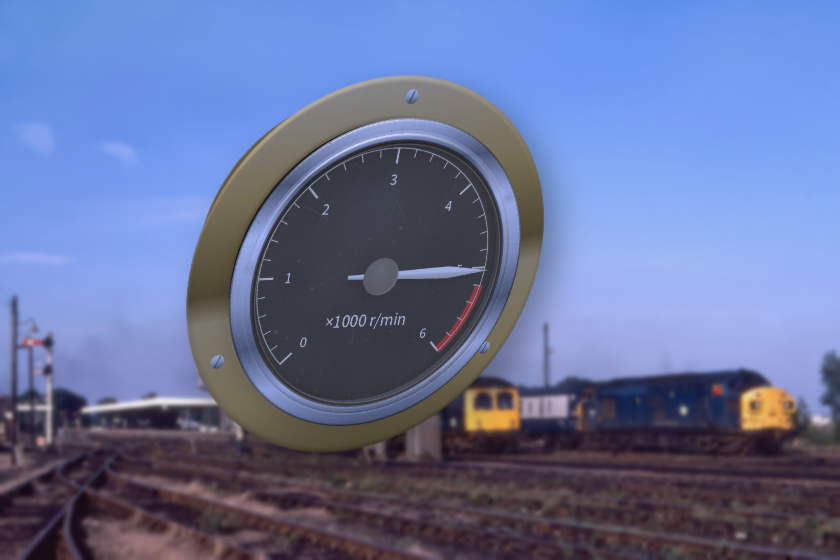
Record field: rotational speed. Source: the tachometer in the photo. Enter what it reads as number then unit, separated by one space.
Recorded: 5000 rpm
